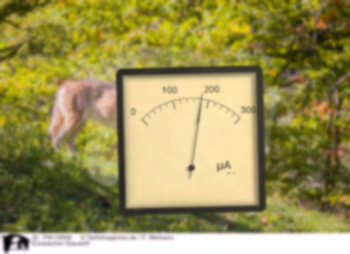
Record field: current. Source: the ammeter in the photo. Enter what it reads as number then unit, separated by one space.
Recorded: 180 µA
